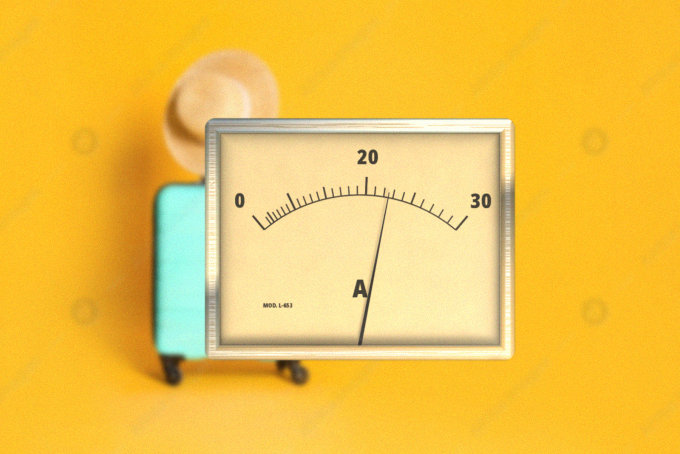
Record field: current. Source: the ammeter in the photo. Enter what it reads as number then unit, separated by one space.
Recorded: 22.5 A
